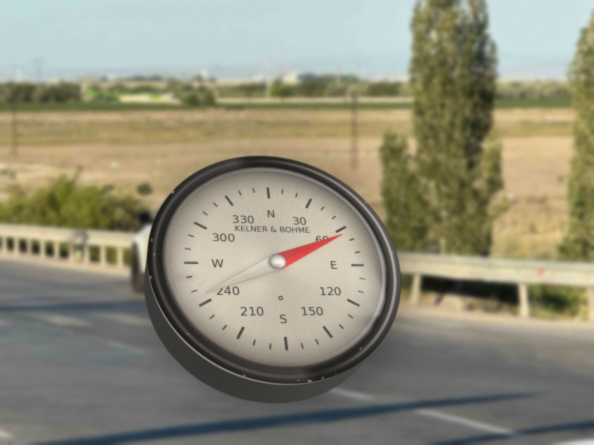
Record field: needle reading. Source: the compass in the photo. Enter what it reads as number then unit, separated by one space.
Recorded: 65 °
